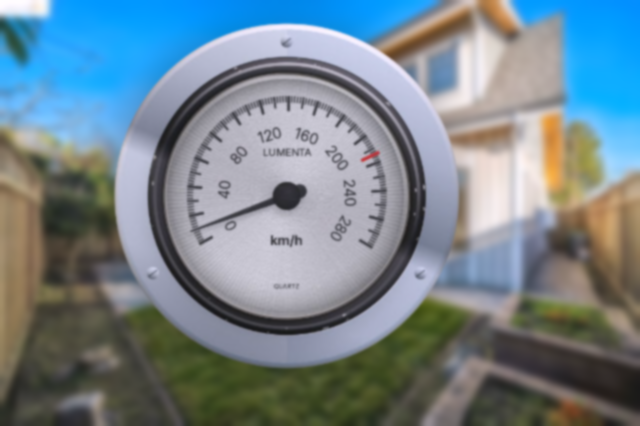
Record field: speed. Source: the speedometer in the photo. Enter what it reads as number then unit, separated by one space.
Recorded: 10 km/h
